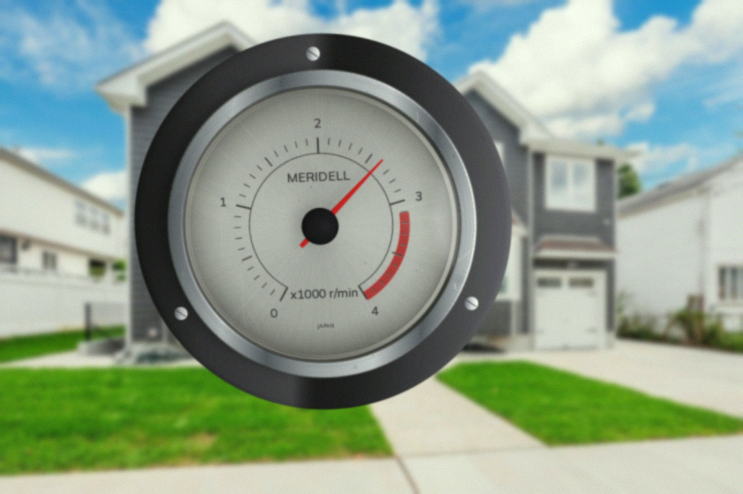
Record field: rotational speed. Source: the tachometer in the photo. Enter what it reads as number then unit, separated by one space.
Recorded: 2600 rpm
